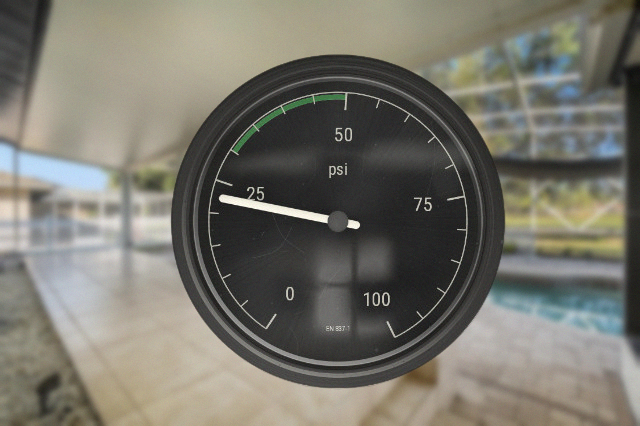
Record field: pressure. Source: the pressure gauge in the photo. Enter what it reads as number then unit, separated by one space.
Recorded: 22.5 psi
